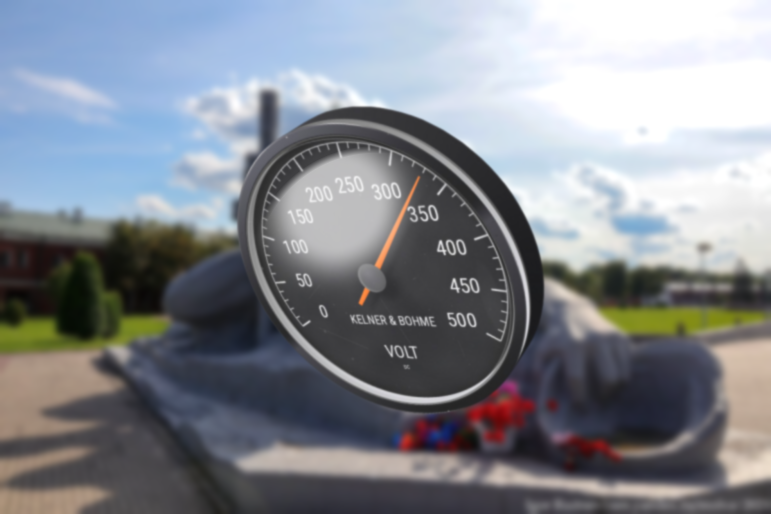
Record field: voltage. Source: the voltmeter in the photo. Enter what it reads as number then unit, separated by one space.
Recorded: 330 V
